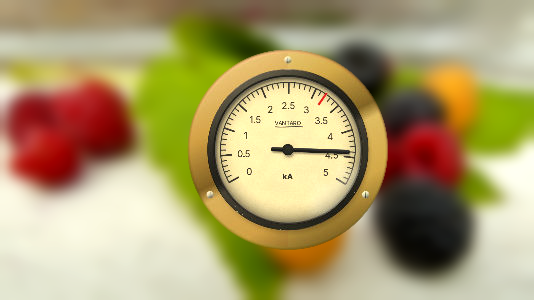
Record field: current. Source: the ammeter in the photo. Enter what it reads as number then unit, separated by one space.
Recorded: 4.4 kA
